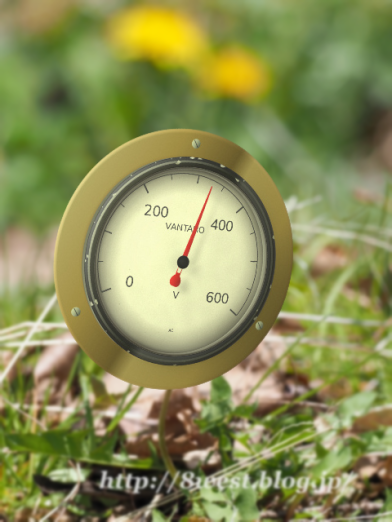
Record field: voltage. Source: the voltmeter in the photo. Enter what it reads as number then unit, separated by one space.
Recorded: 325 V
